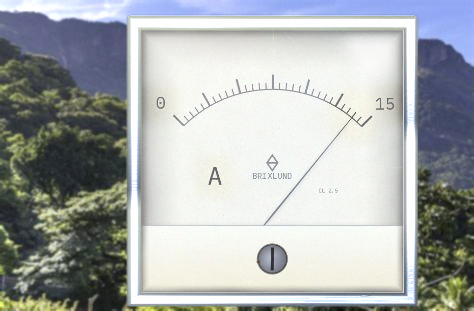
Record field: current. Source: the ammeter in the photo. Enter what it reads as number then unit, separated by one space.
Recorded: 14 A
